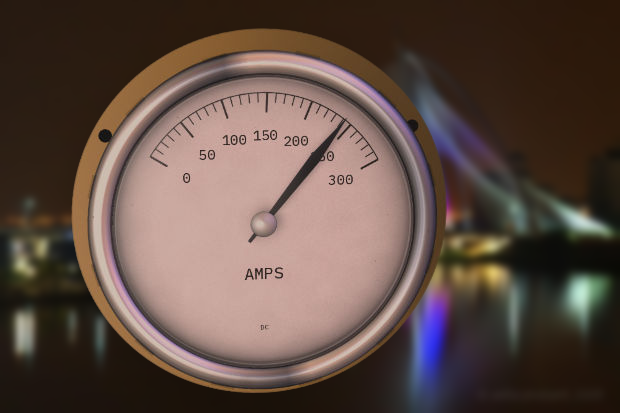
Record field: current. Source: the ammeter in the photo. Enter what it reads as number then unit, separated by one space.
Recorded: 240 A
